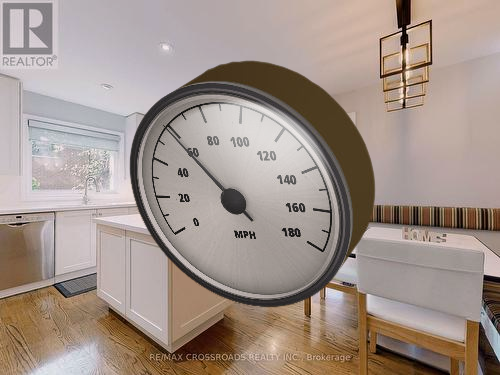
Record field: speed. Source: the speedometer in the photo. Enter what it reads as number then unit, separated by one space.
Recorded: 60 mph
